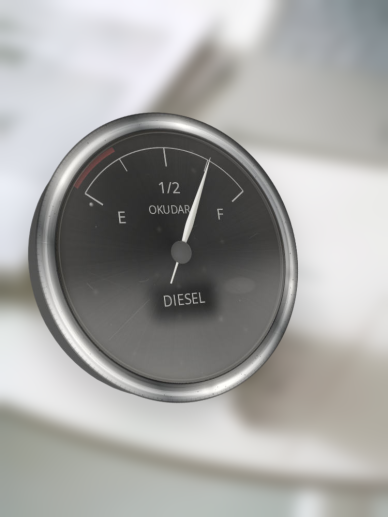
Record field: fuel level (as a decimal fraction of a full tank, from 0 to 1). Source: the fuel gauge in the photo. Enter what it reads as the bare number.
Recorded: 0.75
